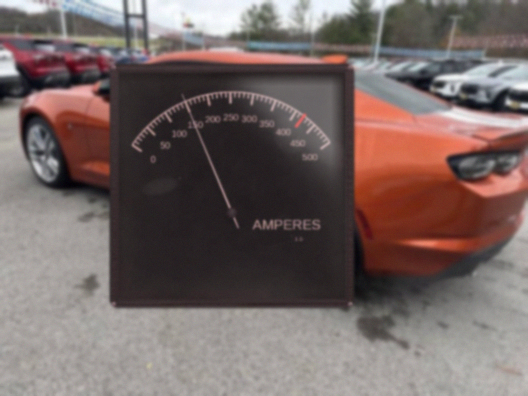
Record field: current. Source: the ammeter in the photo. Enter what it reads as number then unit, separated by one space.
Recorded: 150 A
